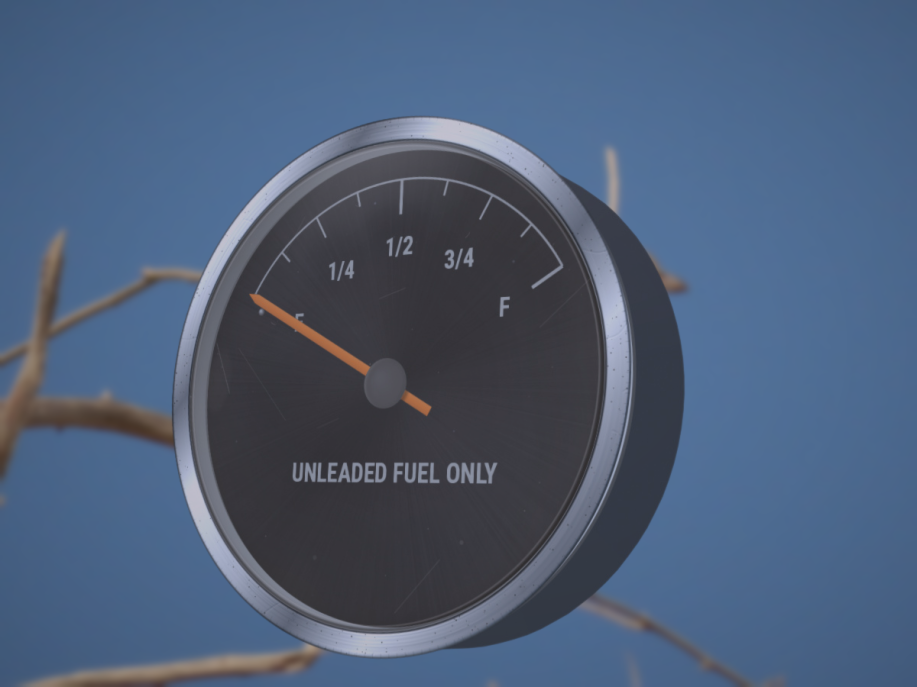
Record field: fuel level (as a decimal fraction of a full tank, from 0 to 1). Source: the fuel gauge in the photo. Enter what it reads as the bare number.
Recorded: 0
